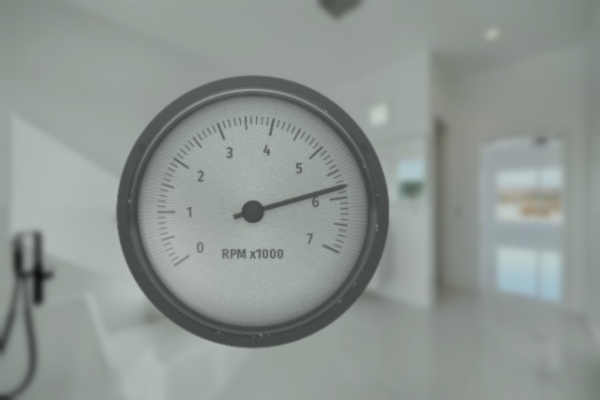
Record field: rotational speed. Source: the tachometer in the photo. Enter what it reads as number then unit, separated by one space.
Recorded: 5800 rpm
